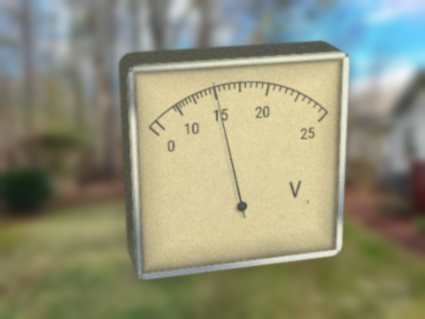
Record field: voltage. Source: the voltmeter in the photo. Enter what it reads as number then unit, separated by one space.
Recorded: 15 V
